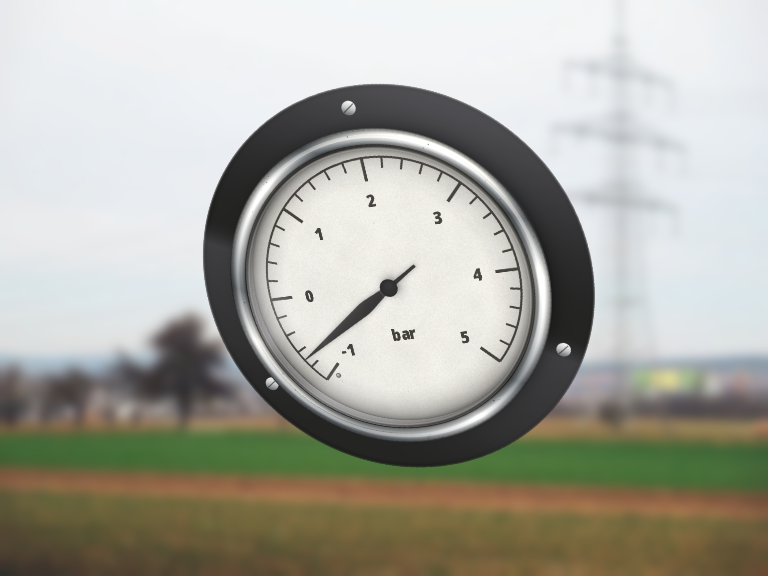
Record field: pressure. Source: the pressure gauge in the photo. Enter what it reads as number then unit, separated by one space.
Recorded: -0.7 bar
